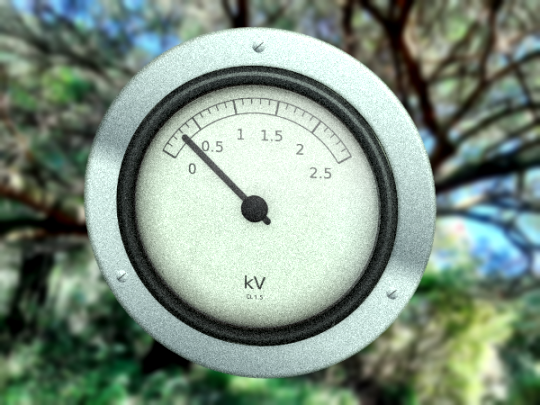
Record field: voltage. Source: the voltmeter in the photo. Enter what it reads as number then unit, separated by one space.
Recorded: 0.3 kV
